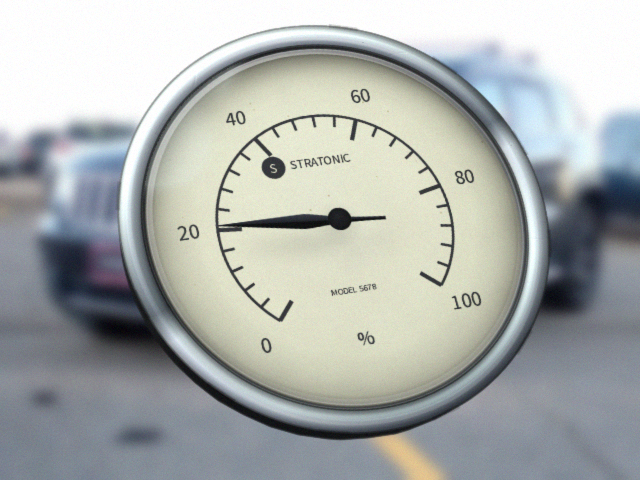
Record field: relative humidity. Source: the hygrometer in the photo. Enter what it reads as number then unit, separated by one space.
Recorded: 20 %
